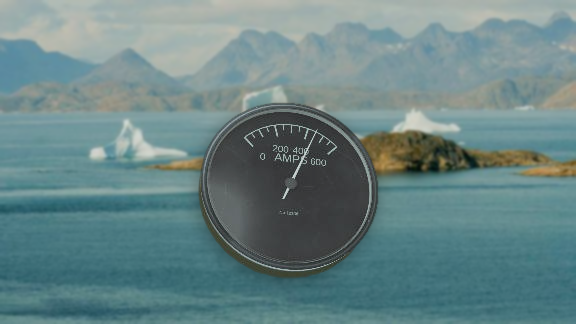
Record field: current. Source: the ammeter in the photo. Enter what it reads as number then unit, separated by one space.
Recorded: 450 A
